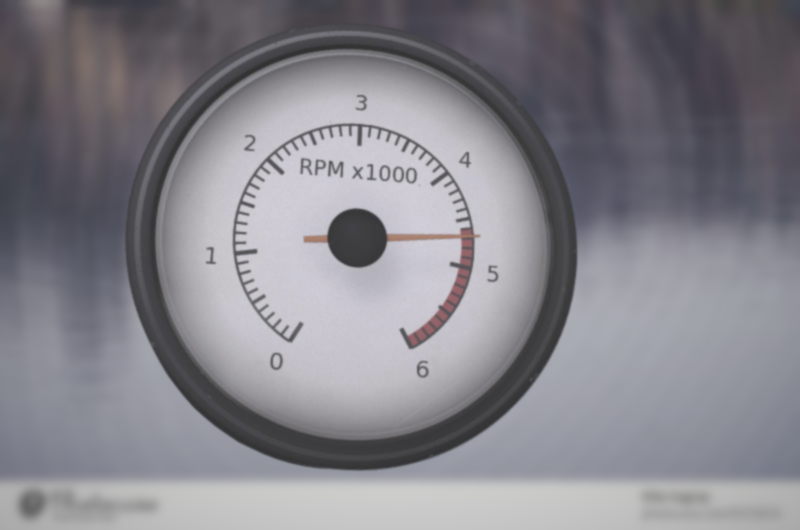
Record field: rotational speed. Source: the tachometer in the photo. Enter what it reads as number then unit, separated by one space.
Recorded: 4700 rpm
